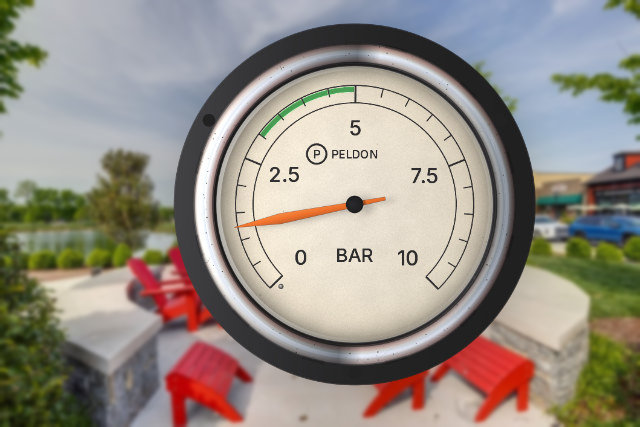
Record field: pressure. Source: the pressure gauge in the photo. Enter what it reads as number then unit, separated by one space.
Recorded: 1.25 bar
